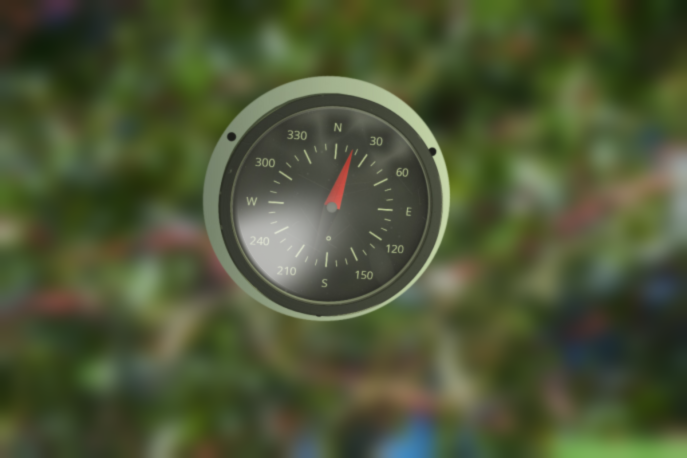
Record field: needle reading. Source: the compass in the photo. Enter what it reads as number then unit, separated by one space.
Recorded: 15 °
